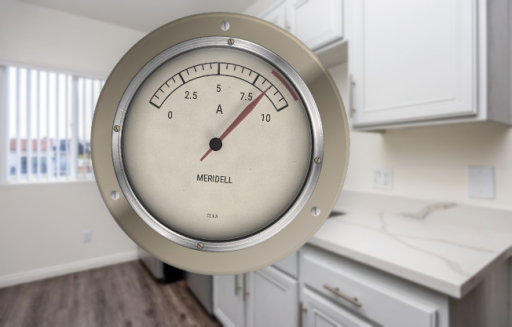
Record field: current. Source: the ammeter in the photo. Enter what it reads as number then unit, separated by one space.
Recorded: 8.5 A
